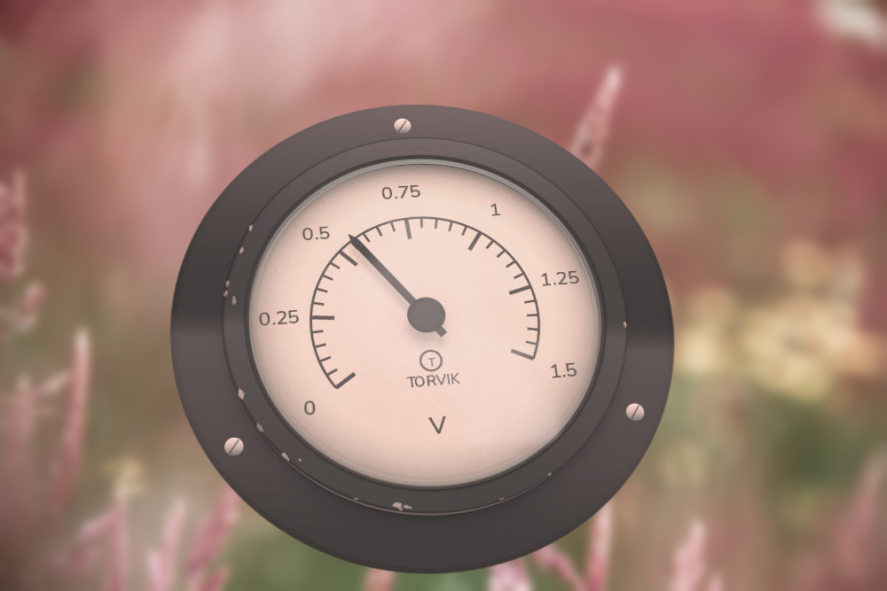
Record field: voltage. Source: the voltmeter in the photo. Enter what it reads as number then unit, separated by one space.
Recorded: 0.55 V
